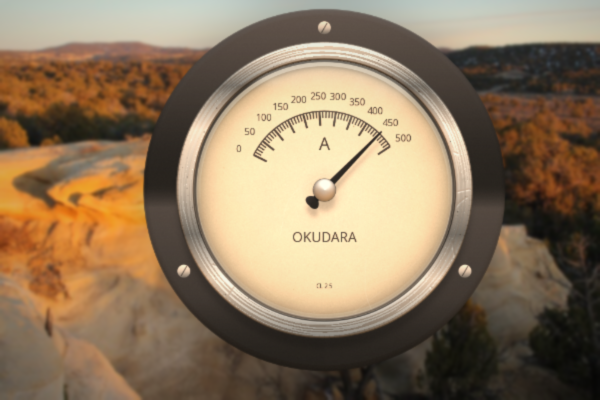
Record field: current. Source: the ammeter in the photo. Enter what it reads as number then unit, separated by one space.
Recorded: 450 A
